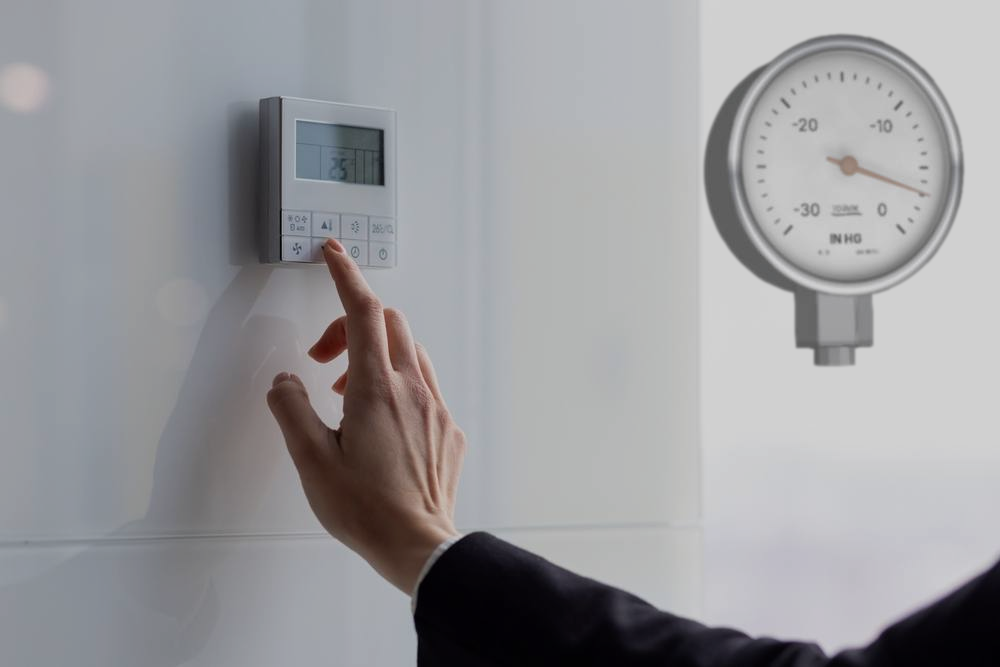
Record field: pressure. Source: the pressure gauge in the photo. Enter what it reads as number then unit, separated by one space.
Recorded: -3 inHg
